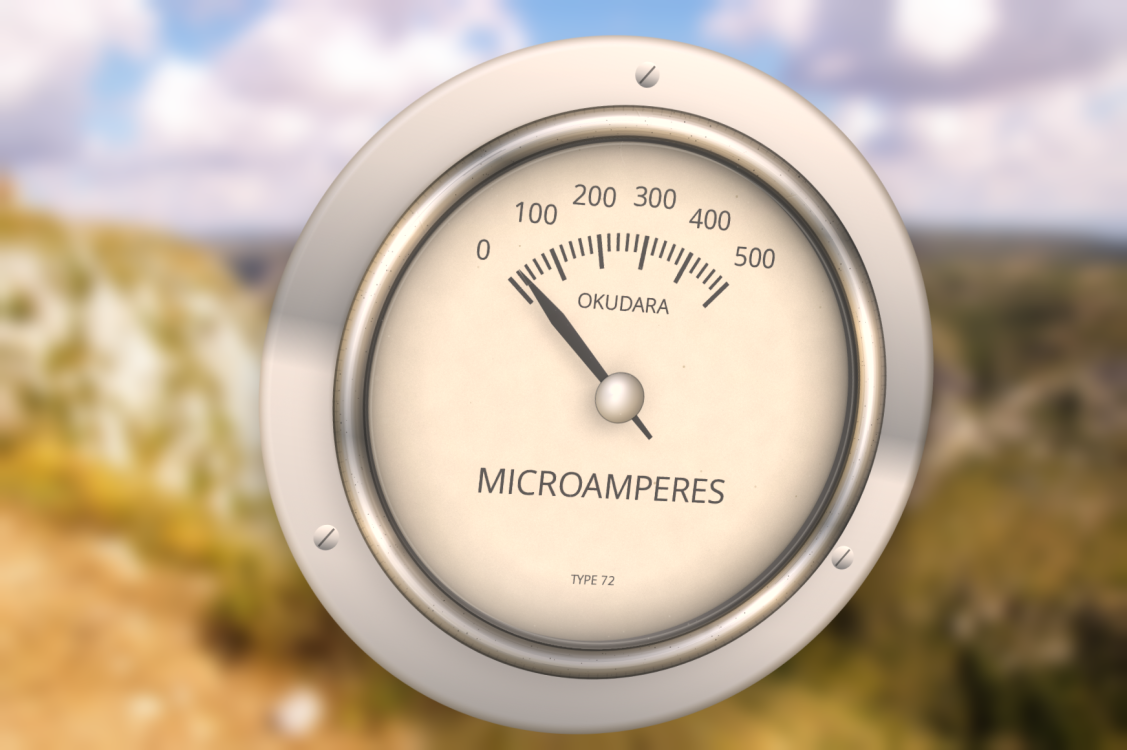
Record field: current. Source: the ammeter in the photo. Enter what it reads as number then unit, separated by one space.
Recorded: 20 µA
